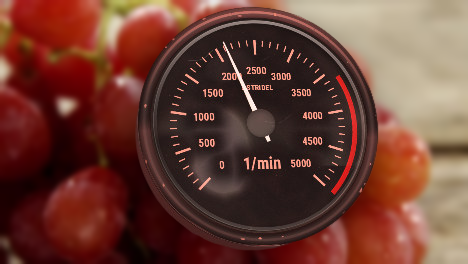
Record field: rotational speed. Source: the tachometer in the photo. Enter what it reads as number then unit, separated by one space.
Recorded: 2100 rpm
